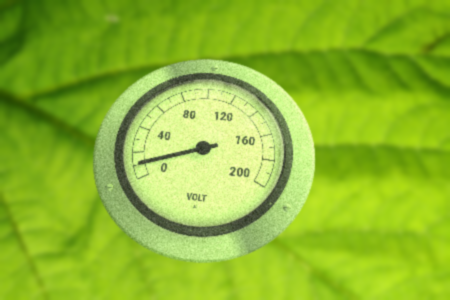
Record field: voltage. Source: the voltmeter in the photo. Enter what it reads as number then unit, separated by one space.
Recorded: 10 V
